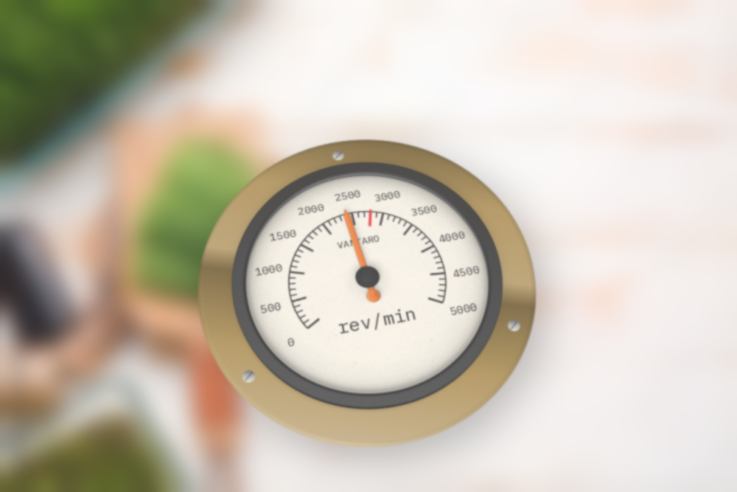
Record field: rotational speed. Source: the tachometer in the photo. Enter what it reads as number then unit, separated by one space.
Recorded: 2400 rpm
